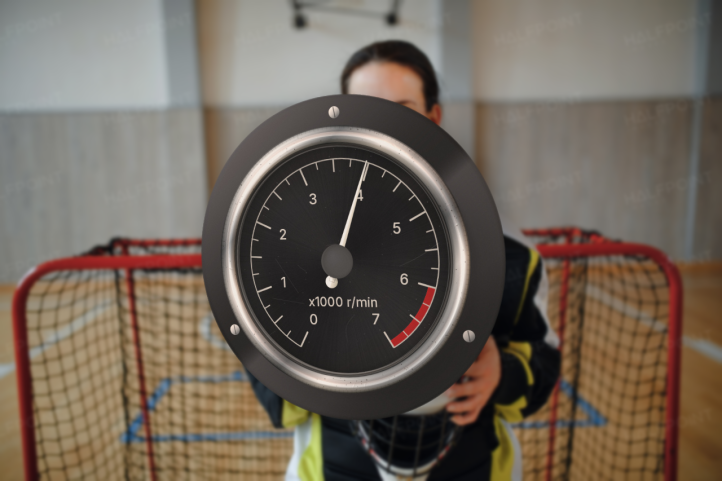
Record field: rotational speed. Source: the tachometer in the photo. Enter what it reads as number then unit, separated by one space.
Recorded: 4000 rpm
